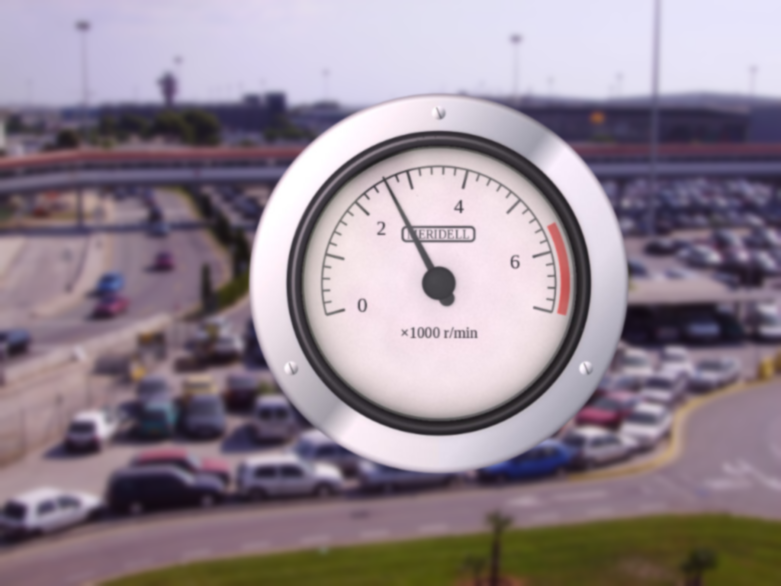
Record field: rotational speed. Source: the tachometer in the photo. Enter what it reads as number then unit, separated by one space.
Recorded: 2600 rpm
